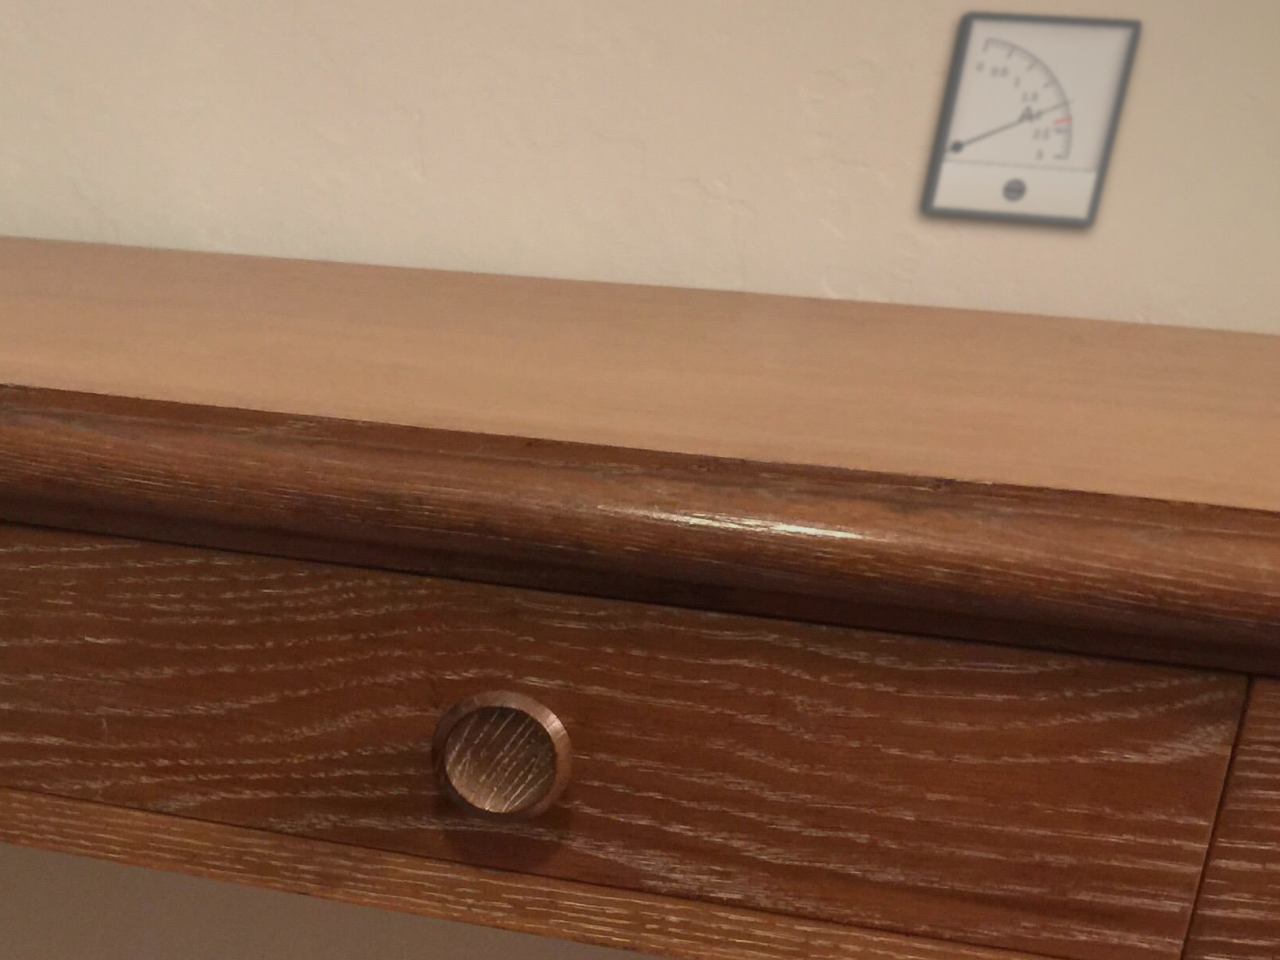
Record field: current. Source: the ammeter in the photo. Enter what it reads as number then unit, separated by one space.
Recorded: 2 A
